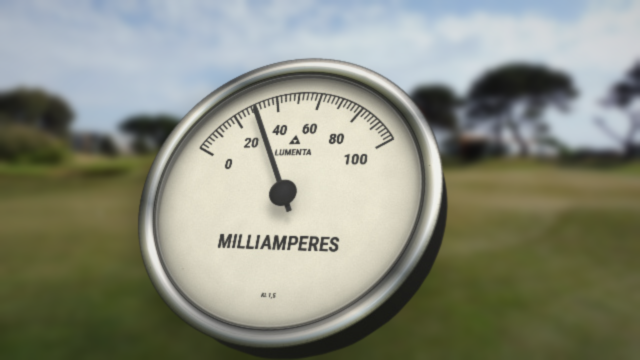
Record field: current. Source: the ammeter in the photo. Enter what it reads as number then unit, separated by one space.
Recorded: 30 mA
